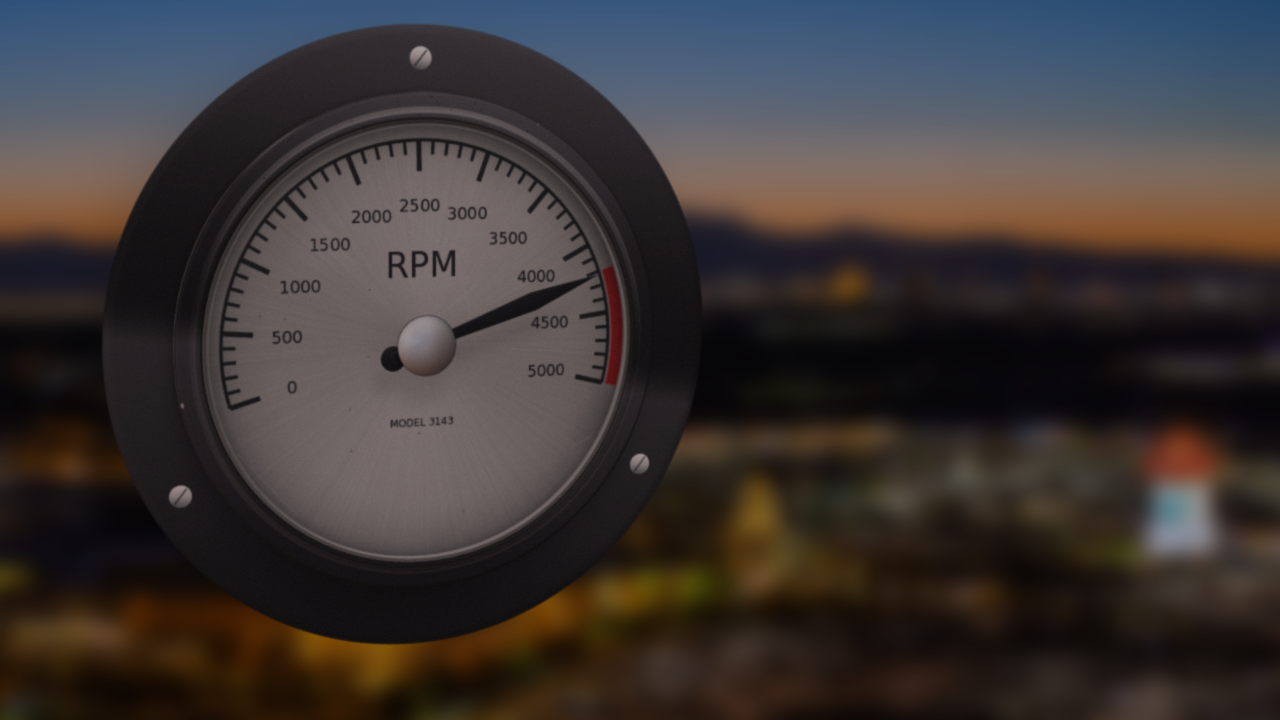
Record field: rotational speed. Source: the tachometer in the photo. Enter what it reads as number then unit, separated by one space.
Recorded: 4200 rpm
